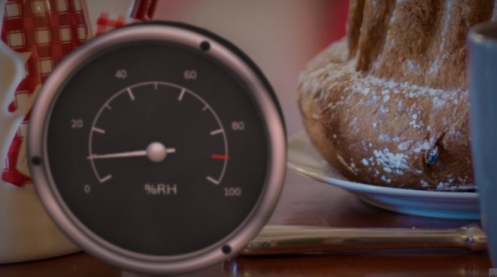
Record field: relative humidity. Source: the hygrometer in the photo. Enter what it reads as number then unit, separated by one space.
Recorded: 10 %
